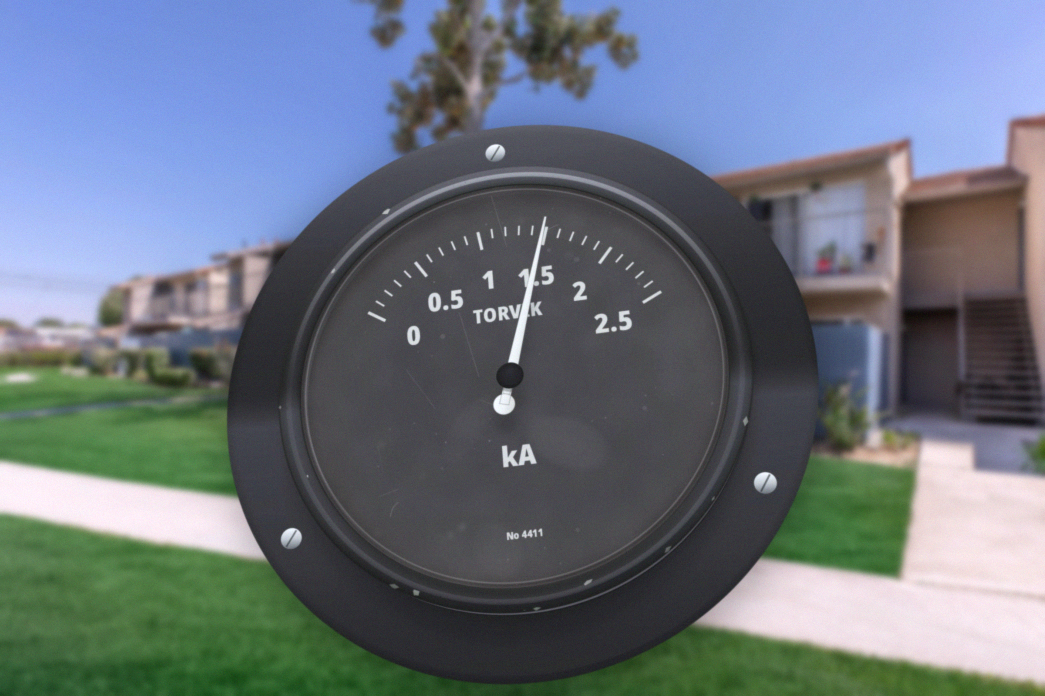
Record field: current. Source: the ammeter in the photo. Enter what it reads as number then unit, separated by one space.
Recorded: 1.5 kA
